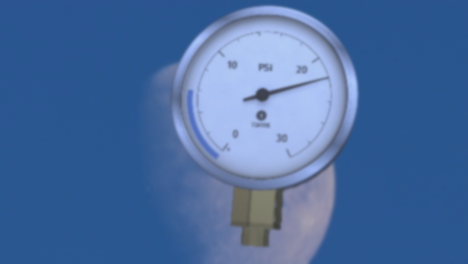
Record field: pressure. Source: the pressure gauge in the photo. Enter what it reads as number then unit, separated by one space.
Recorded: 22 psi
